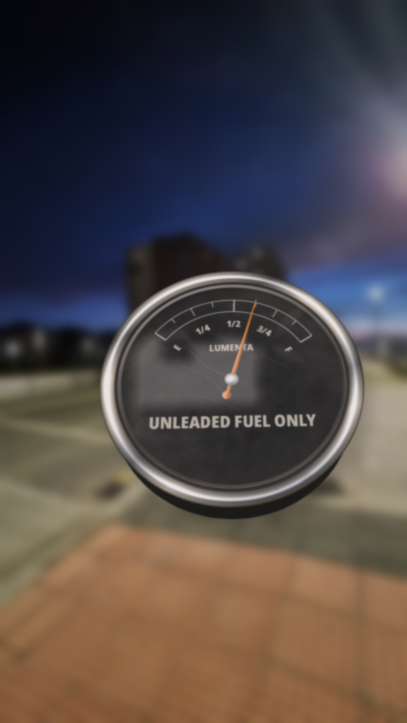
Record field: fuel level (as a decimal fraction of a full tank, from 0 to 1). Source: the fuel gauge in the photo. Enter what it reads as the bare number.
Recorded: 0.625
